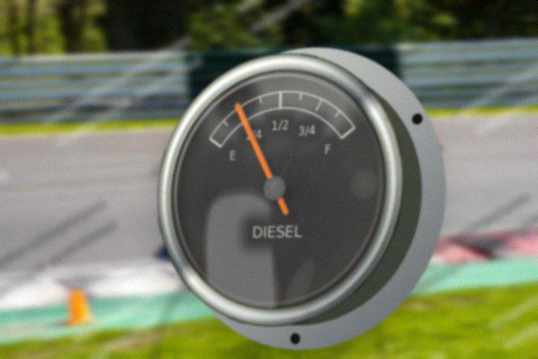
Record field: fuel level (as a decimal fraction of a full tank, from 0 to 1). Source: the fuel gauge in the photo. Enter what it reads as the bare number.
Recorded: 0.25
